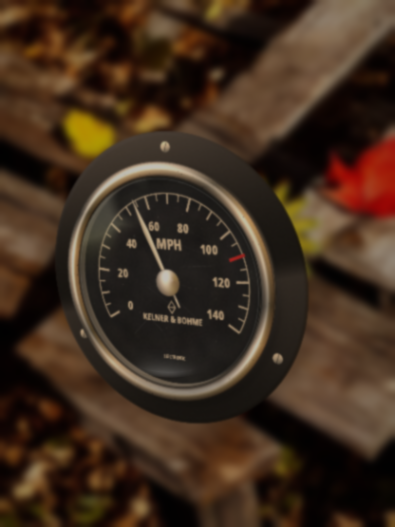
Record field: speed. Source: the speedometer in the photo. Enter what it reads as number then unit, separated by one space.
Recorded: 55 mph
